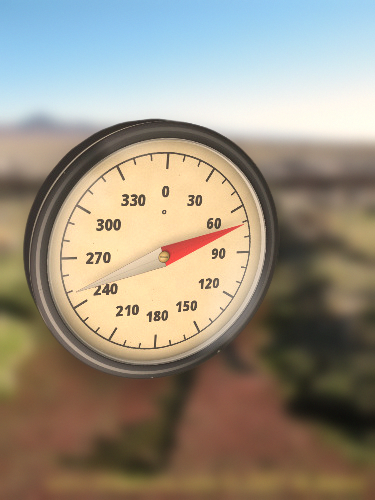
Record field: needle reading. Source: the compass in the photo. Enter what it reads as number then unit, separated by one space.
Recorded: 70 °
